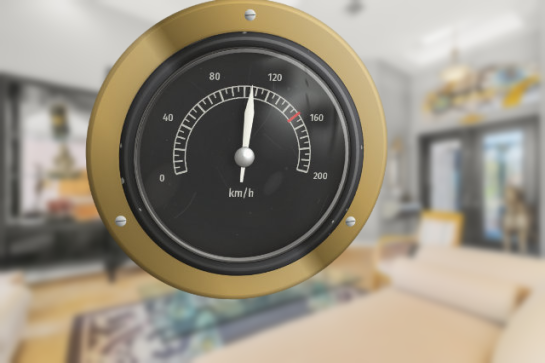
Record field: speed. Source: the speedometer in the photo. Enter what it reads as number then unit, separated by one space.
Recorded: 105 km/h
